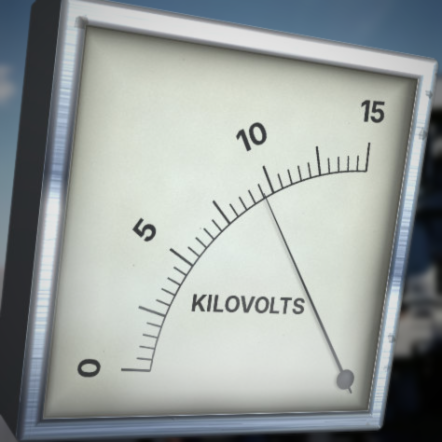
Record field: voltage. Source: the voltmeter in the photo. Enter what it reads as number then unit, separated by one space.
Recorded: 9.5 kV
